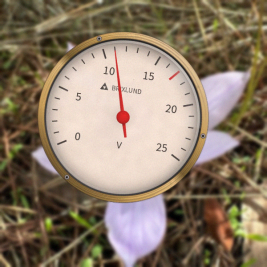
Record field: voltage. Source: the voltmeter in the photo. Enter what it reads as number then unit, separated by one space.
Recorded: 11 V
